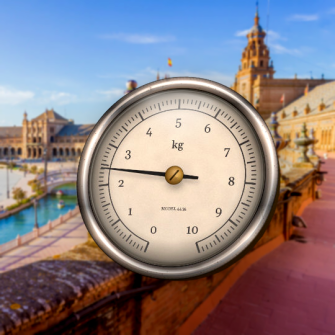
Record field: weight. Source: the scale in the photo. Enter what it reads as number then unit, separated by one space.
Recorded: 2.4 kg
